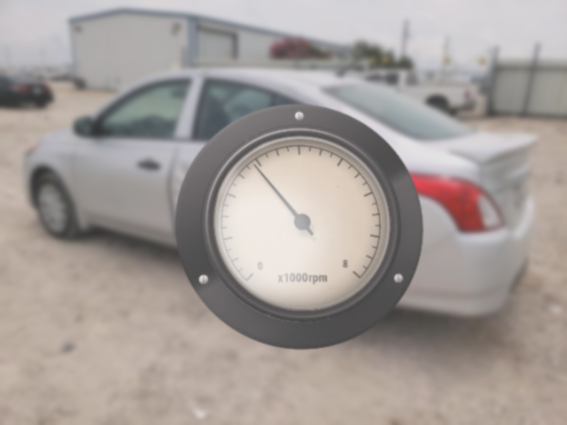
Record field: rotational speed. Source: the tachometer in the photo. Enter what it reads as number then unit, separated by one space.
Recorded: 2875 rpm
